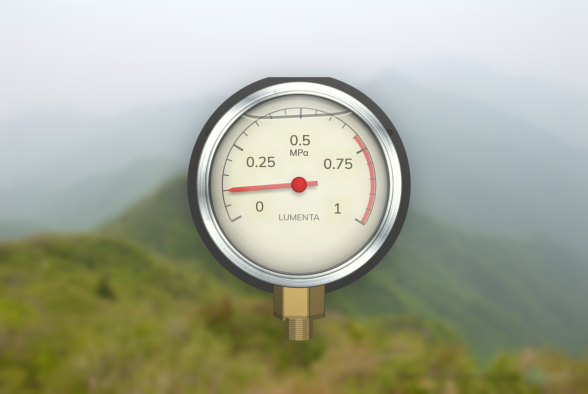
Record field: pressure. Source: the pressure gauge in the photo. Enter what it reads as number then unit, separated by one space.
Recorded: 0.1 MPa
